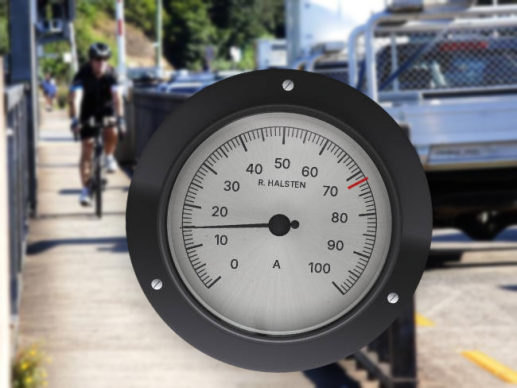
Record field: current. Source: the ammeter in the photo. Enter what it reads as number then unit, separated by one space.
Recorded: 15 A
